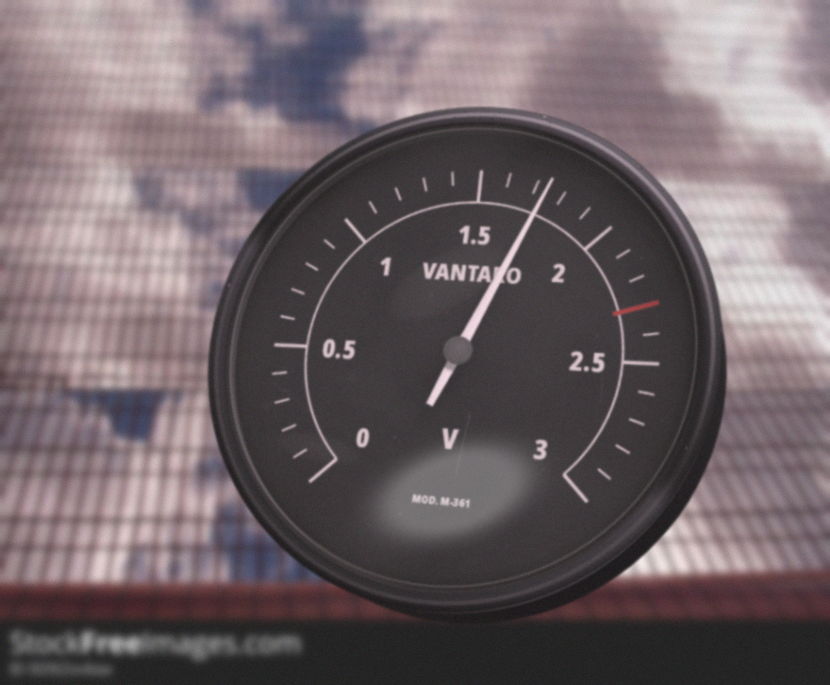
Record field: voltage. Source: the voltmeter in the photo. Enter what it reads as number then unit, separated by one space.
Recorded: 1.75 V
